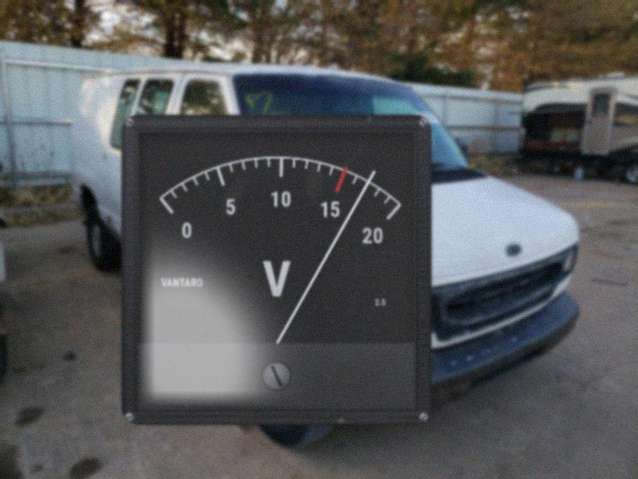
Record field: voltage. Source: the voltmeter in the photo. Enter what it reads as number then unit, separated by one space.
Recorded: 17 V
